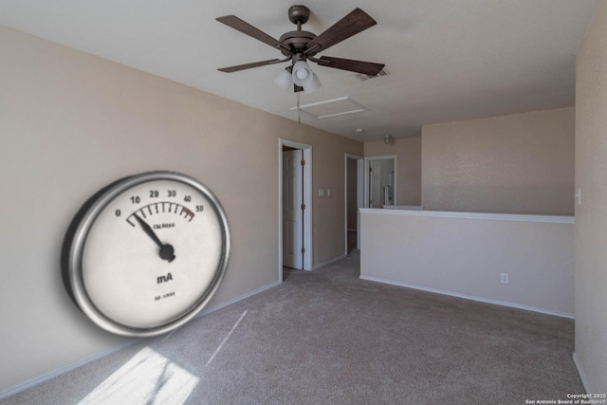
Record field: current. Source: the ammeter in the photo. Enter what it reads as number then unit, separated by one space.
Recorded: 5 mA
